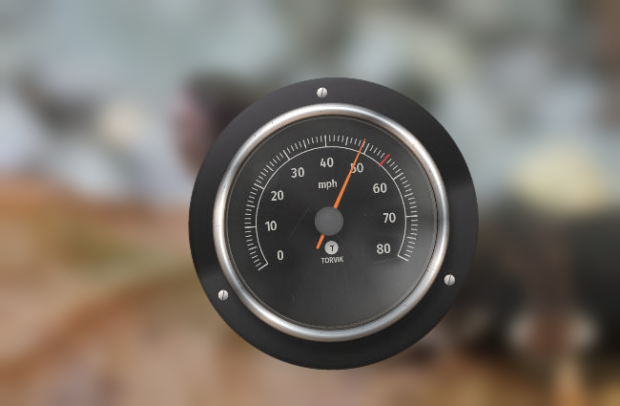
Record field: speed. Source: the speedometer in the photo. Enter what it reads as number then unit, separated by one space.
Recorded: 49 mph
